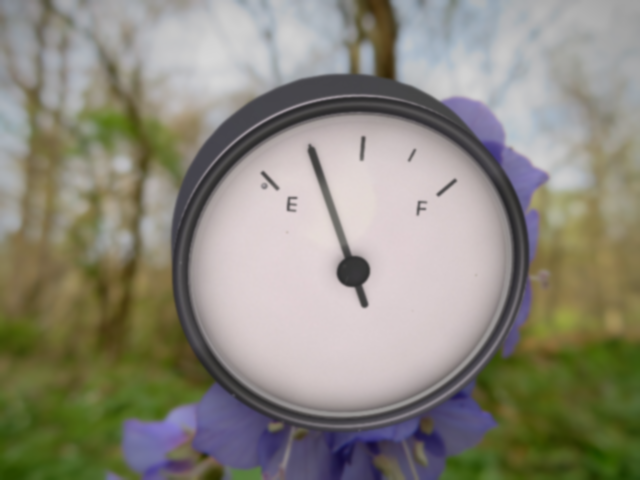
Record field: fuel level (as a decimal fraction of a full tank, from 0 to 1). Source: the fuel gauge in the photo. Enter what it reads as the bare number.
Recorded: 0.25
